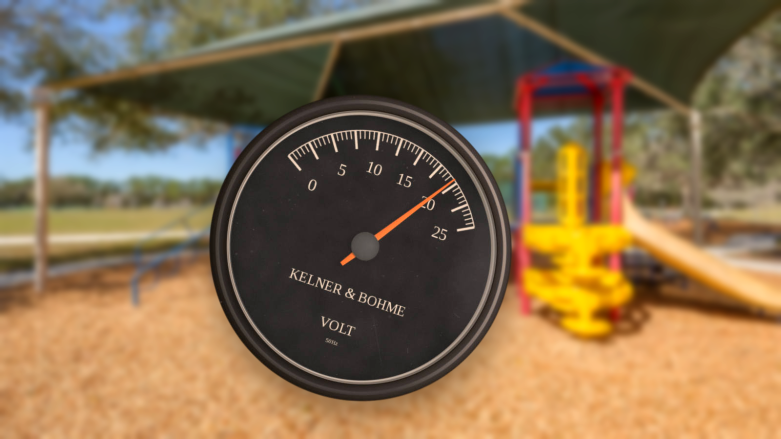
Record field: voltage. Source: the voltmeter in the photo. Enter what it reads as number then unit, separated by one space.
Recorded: 19.5 V
